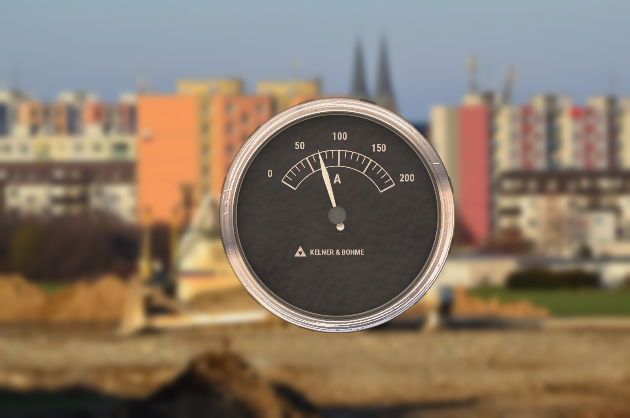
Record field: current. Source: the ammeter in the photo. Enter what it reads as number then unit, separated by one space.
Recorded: 70 A
